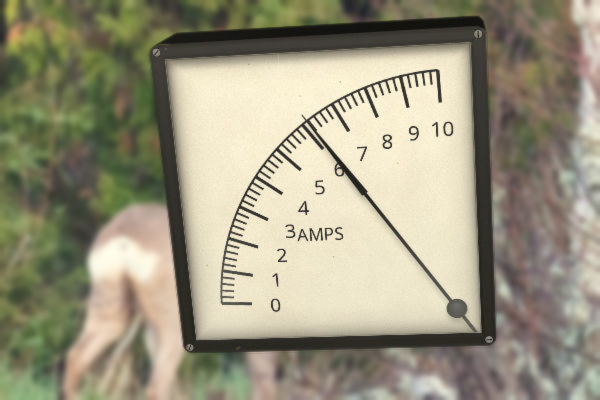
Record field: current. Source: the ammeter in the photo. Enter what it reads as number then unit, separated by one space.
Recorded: 6.2 A
